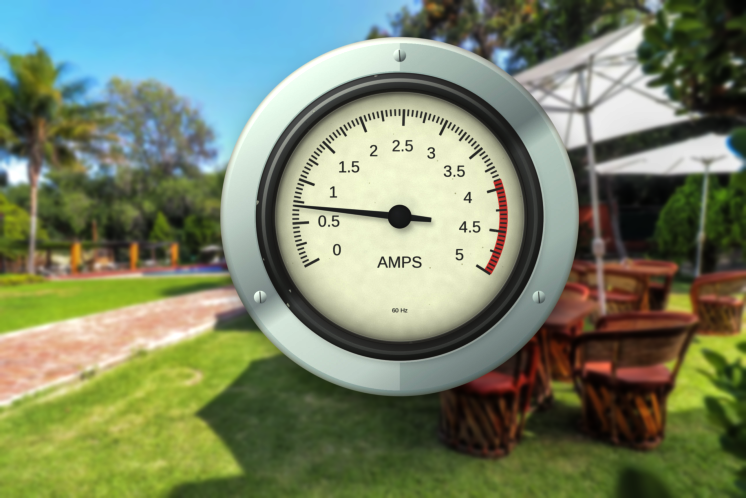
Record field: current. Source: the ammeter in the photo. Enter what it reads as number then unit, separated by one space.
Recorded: 0.7 A
